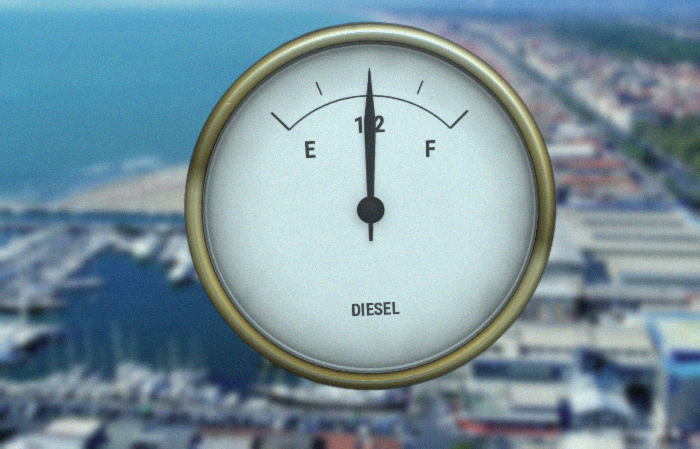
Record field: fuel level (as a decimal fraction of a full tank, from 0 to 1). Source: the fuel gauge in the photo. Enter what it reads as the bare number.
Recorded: 0.5
